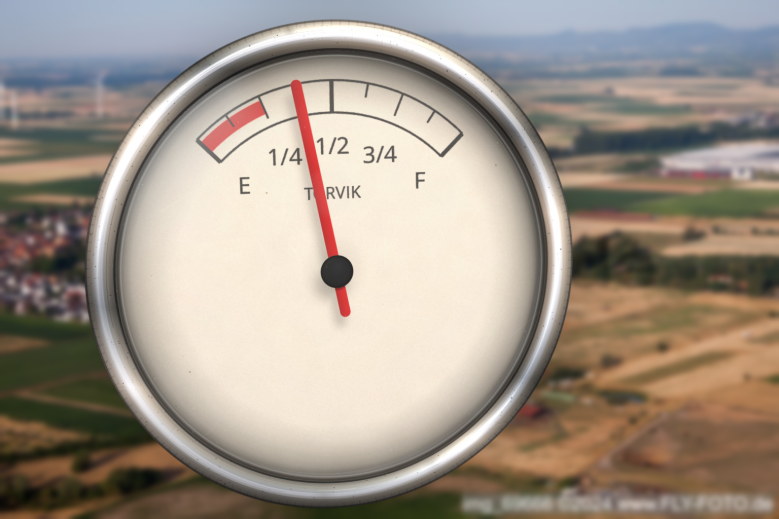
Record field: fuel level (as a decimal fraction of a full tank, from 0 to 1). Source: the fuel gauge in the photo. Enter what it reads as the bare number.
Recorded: 0.375
